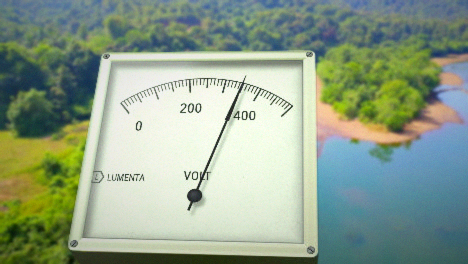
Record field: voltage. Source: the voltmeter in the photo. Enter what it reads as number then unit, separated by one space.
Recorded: 350 V
